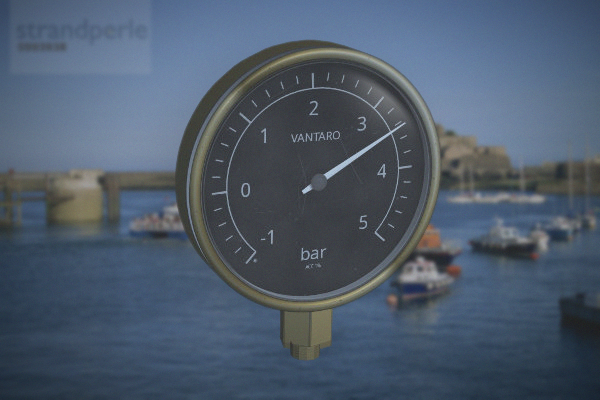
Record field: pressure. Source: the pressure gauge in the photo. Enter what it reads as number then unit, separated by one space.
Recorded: 3.4 bar
